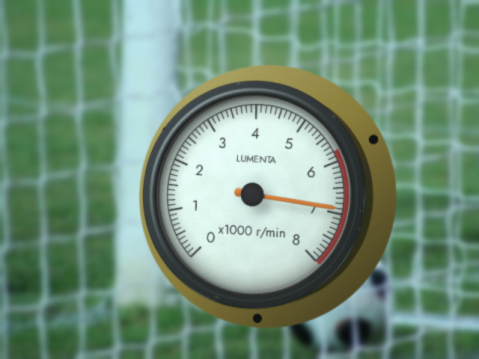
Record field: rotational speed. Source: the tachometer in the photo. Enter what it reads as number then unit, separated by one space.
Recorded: 6900 rpm
